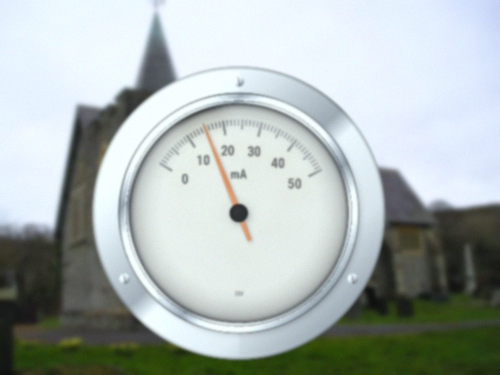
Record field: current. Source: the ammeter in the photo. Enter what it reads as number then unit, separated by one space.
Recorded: 15 mA
